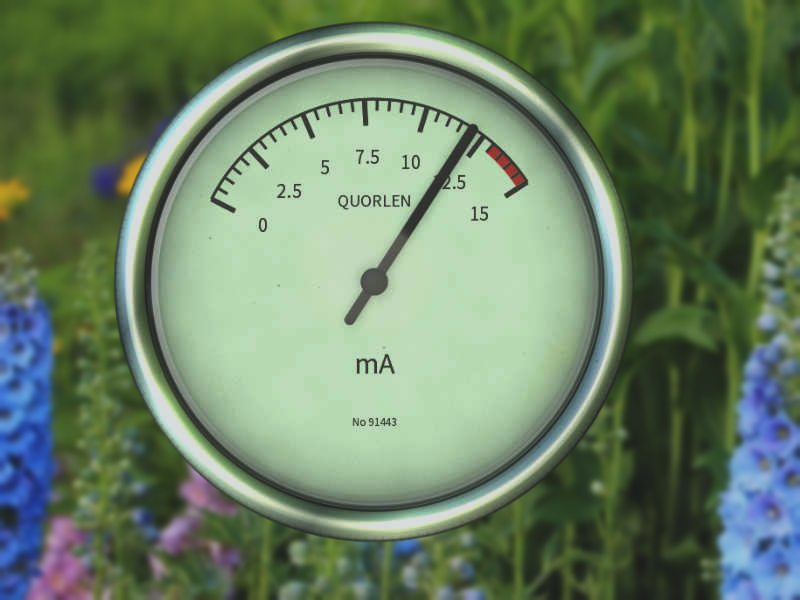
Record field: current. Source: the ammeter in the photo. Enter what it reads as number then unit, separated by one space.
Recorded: 12 mA
